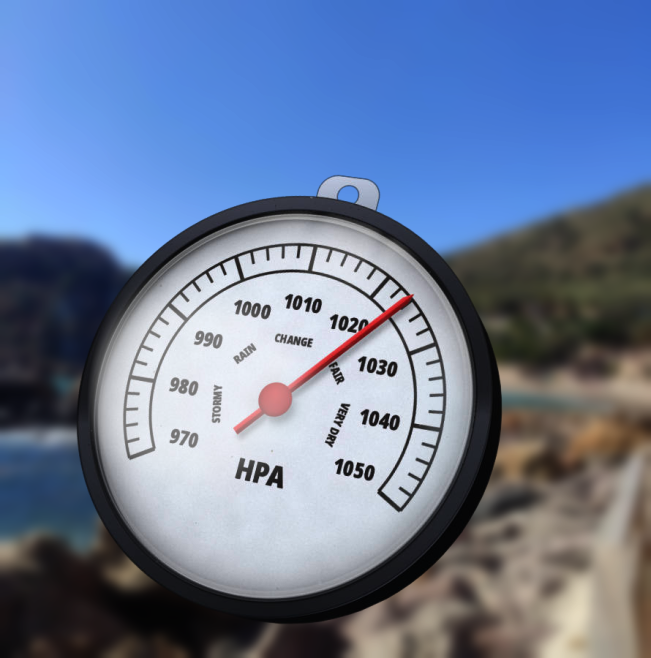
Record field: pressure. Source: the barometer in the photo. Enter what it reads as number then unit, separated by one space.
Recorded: 1024 hPa
